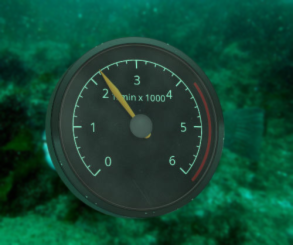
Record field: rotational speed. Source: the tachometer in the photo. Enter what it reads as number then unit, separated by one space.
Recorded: 2200 rpm
